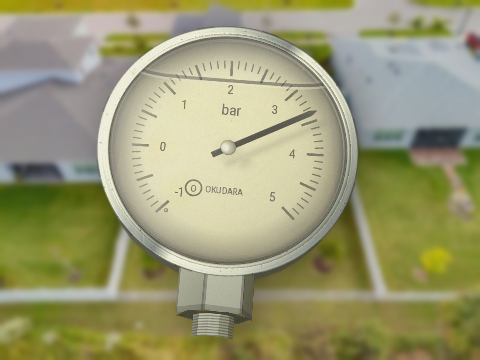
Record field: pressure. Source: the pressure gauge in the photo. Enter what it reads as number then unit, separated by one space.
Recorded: 3.4 bar
